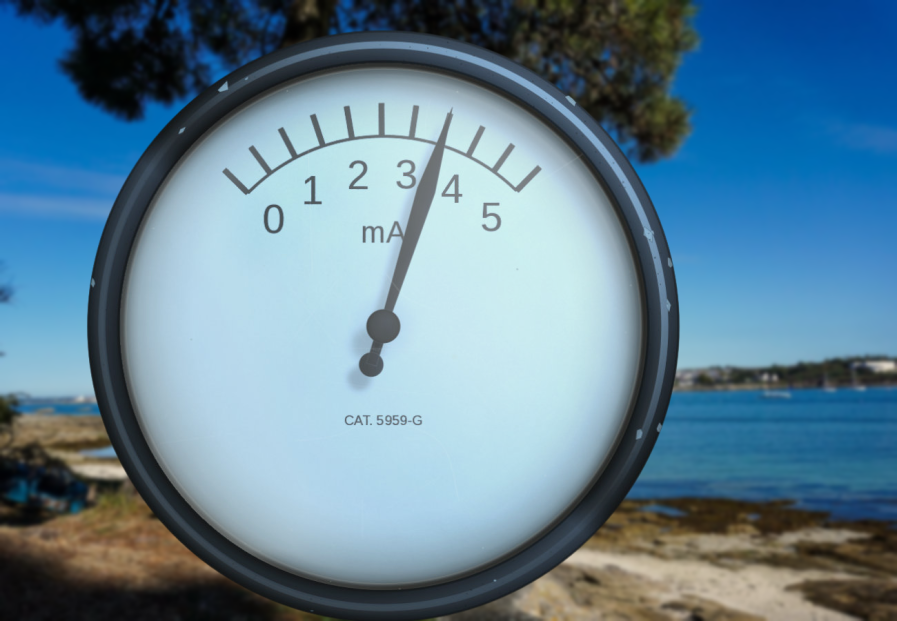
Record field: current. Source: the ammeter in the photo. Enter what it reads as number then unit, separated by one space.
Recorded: 3.5 mA
